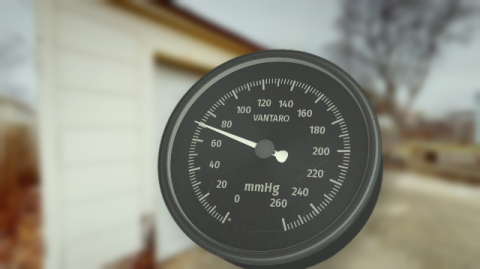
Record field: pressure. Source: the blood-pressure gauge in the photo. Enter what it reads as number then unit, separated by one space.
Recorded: 70 mmHg
